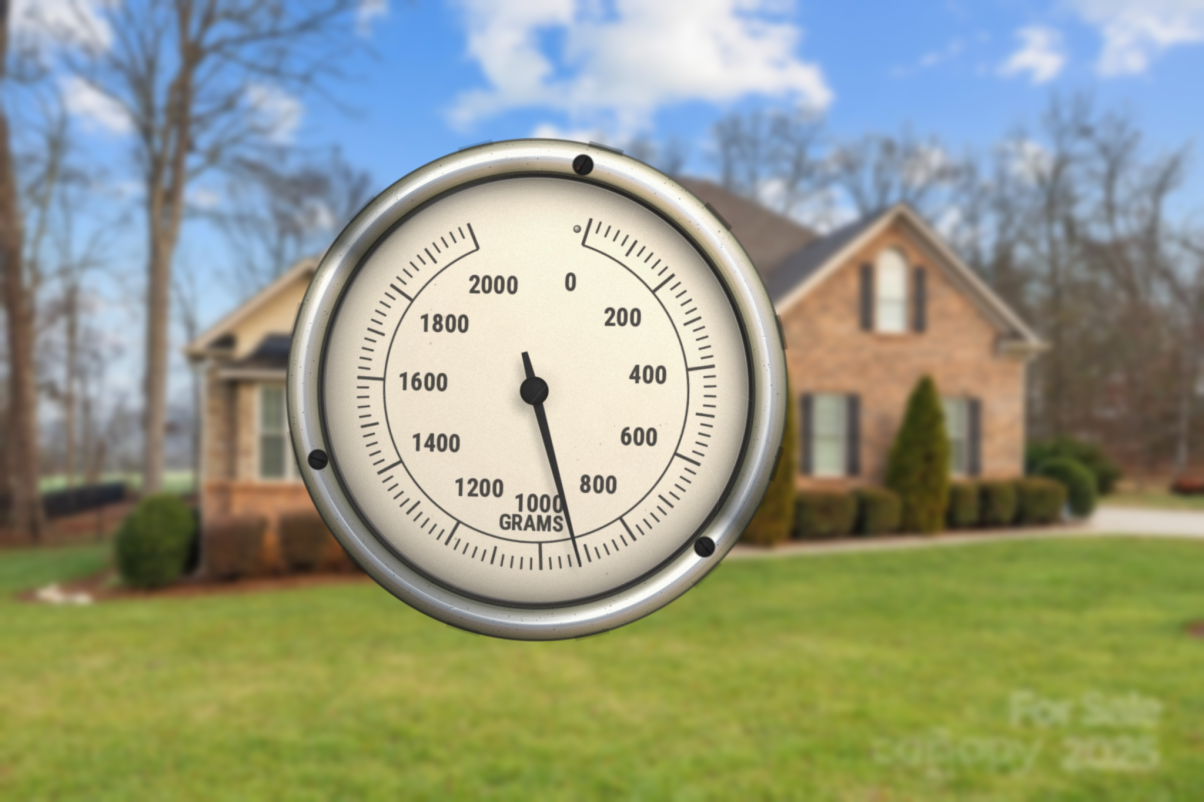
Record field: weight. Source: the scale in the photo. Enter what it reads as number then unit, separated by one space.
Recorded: 920 g
